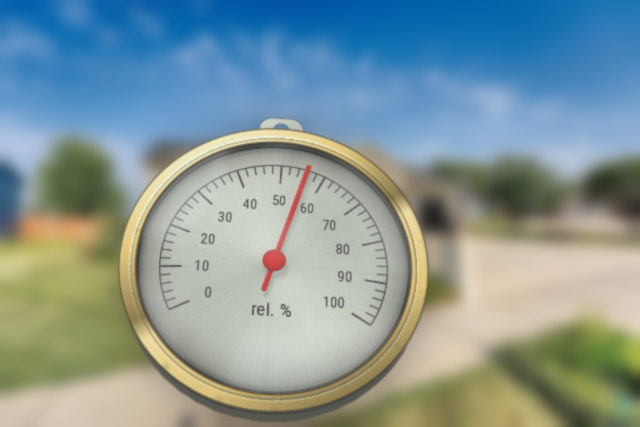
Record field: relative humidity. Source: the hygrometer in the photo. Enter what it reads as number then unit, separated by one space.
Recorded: 56 %
